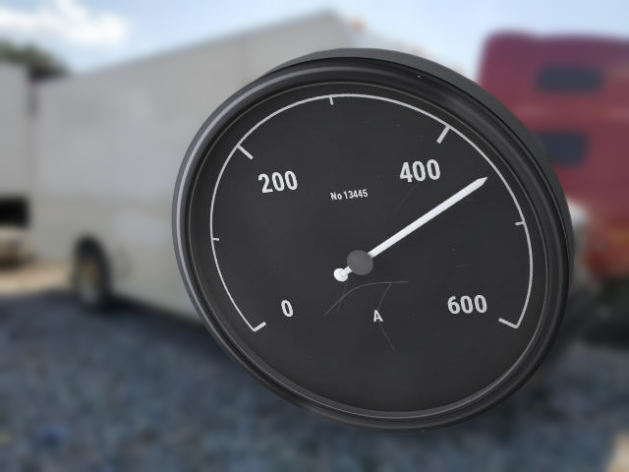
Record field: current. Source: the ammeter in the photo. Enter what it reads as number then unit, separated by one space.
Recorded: 450 A
